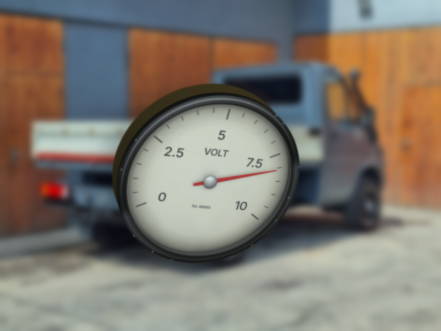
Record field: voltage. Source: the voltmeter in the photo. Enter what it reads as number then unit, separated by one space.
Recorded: 8 V
